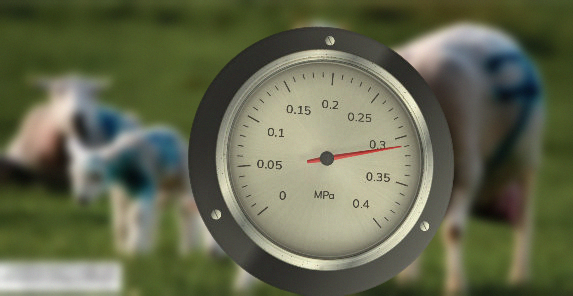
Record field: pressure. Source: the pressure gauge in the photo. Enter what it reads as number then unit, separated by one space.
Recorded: 0.31 MPa
